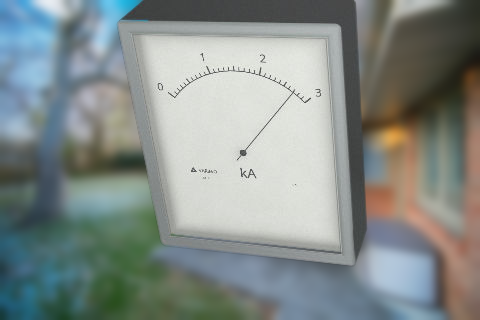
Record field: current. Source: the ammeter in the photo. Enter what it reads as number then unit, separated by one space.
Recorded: 2.7 kA
